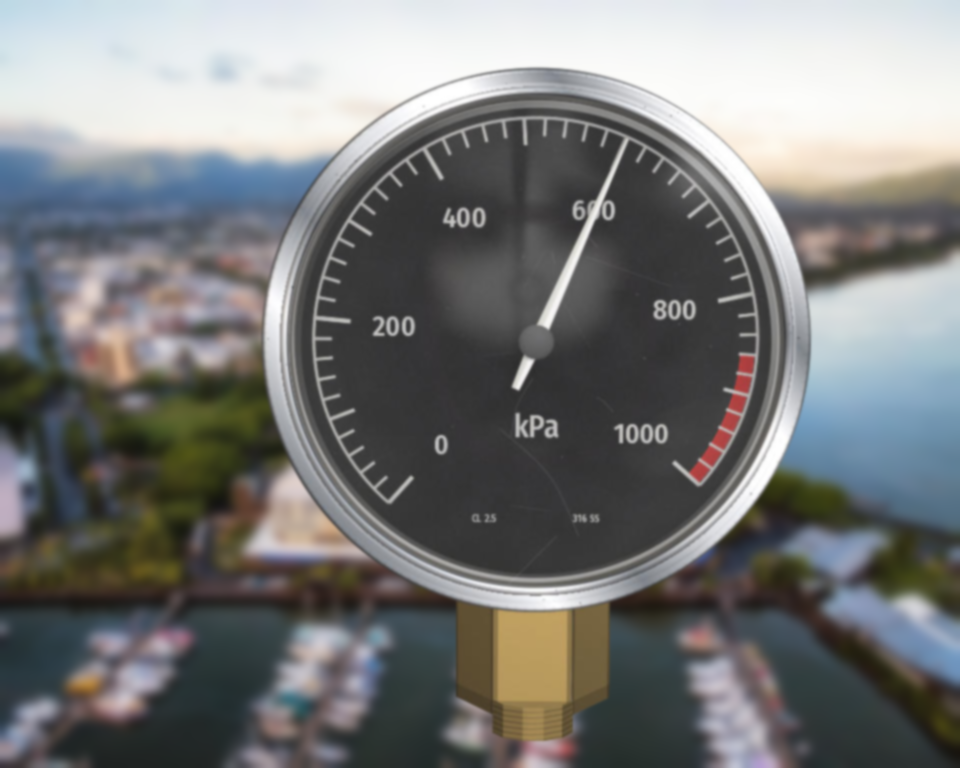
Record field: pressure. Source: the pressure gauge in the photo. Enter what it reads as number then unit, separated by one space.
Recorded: 600 kPa
